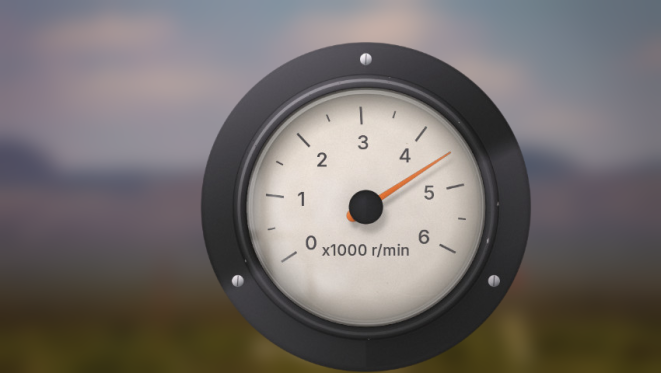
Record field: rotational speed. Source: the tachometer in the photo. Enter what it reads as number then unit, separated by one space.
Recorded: 4500 rpm
